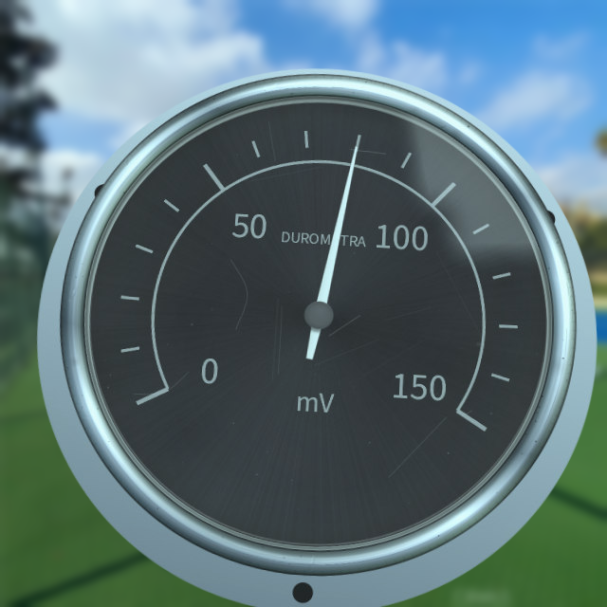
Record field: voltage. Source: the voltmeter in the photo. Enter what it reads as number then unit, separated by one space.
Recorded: 80 mV
